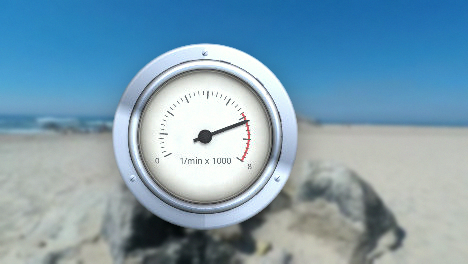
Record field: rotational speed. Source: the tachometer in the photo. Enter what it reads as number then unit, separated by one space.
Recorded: 6200 rpm
